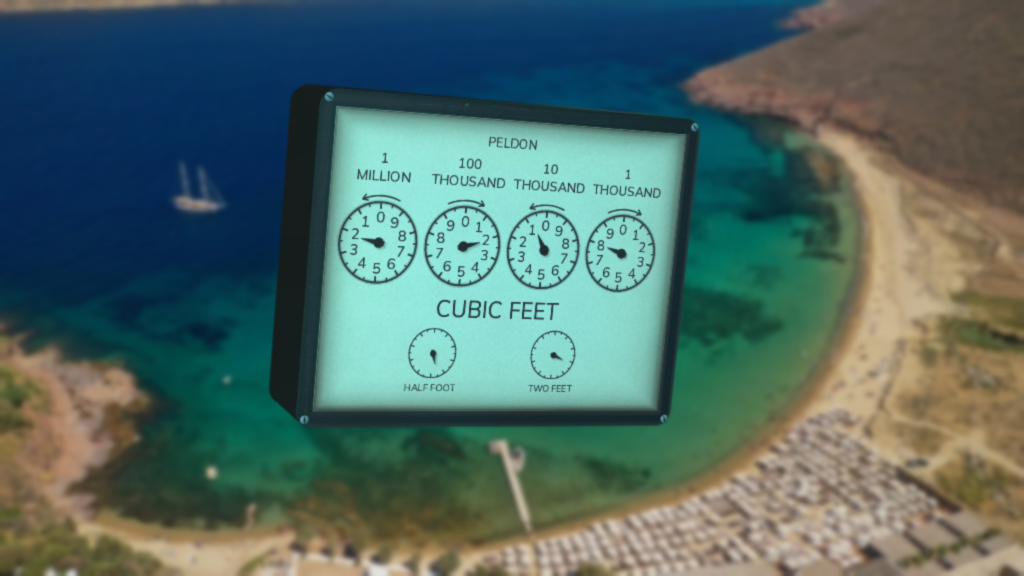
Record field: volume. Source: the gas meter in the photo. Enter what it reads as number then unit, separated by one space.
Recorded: 220800 ft³
